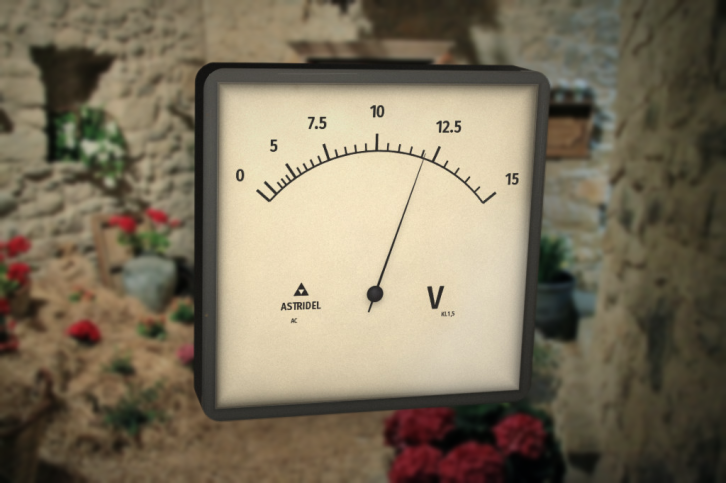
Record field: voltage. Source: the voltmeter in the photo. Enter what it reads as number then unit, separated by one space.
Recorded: 12 V
